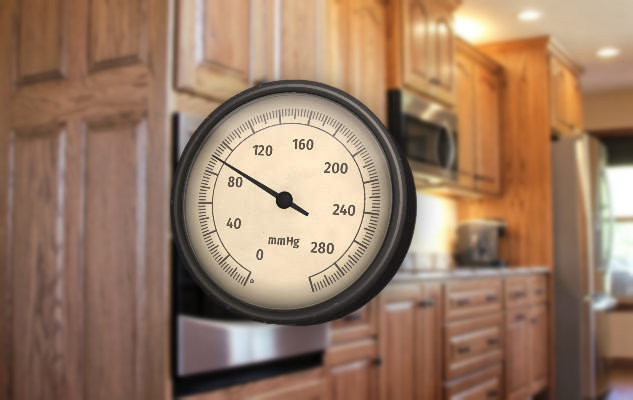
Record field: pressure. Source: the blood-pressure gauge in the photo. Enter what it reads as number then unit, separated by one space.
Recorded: 90 mmHg
